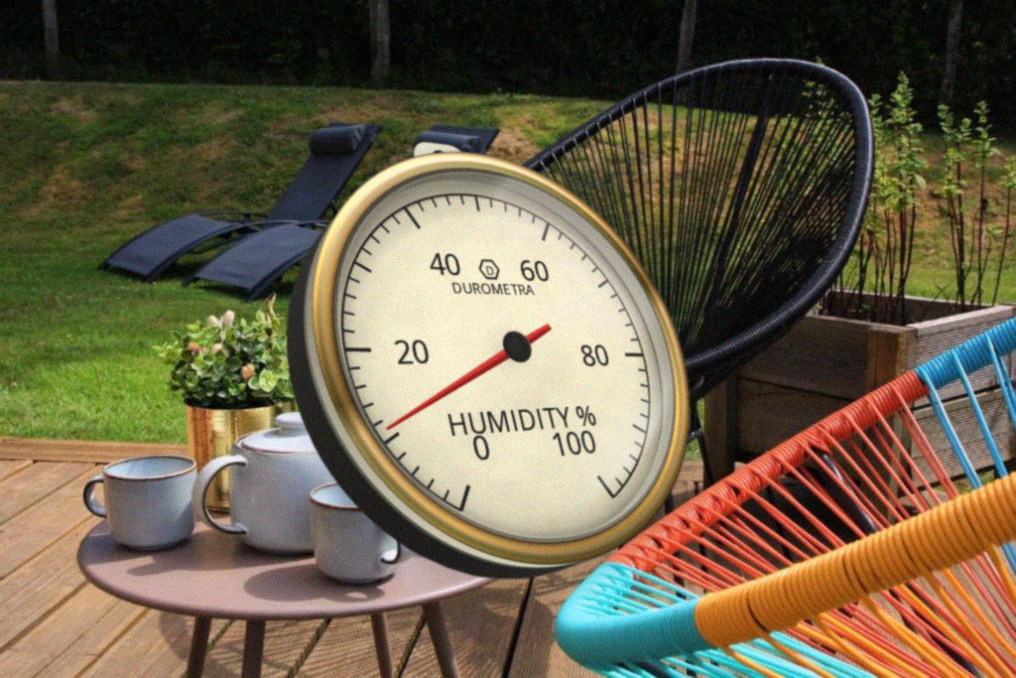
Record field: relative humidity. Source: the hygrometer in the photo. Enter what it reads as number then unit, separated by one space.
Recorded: 11 %
